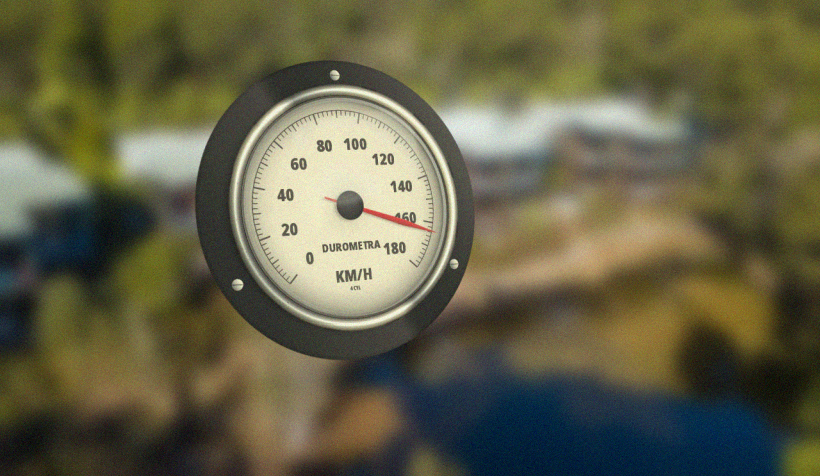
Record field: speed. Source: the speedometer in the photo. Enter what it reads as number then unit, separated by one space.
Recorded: 164 km/h
